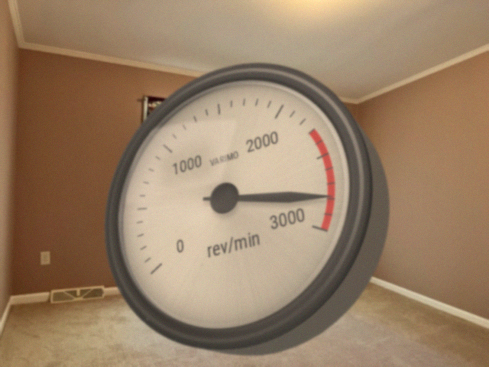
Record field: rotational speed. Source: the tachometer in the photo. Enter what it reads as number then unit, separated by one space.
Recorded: 2800 rpm
